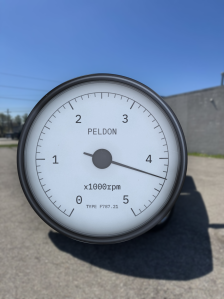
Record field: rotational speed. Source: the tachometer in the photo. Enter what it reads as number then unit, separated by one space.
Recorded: 4300 rpm
